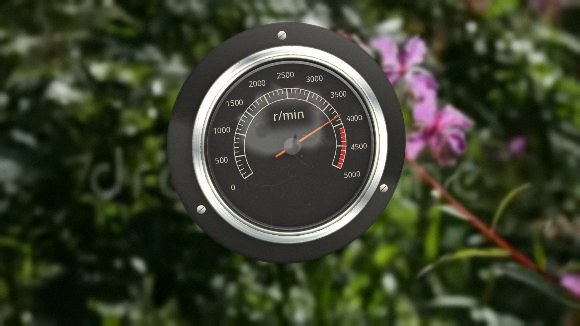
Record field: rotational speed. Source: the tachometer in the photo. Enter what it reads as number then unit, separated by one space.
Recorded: 3800 rpm
